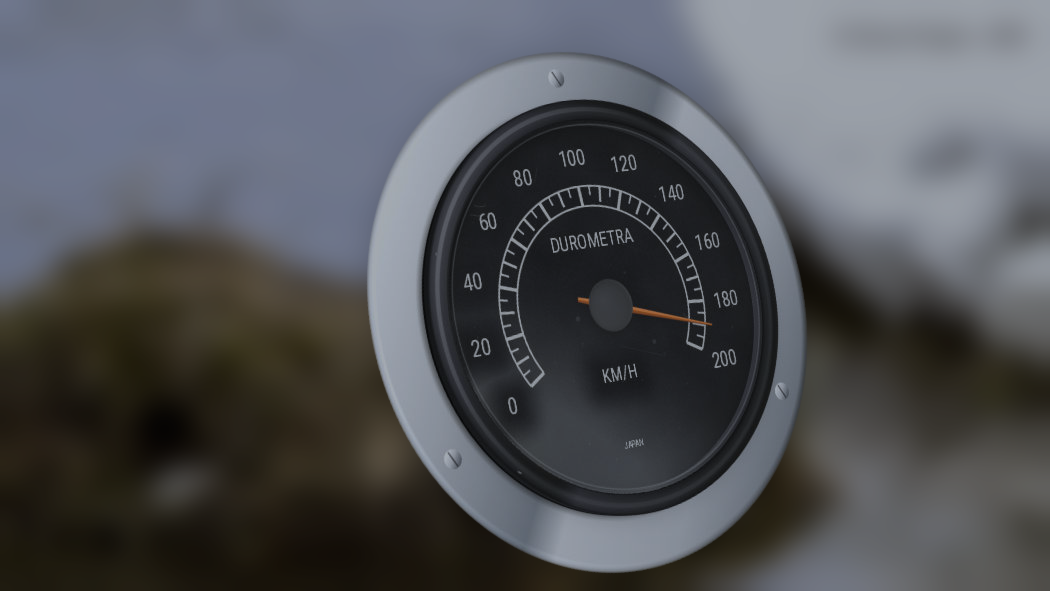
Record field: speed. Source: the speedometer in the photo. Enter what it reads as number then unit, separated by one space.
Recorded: 190 km/h
